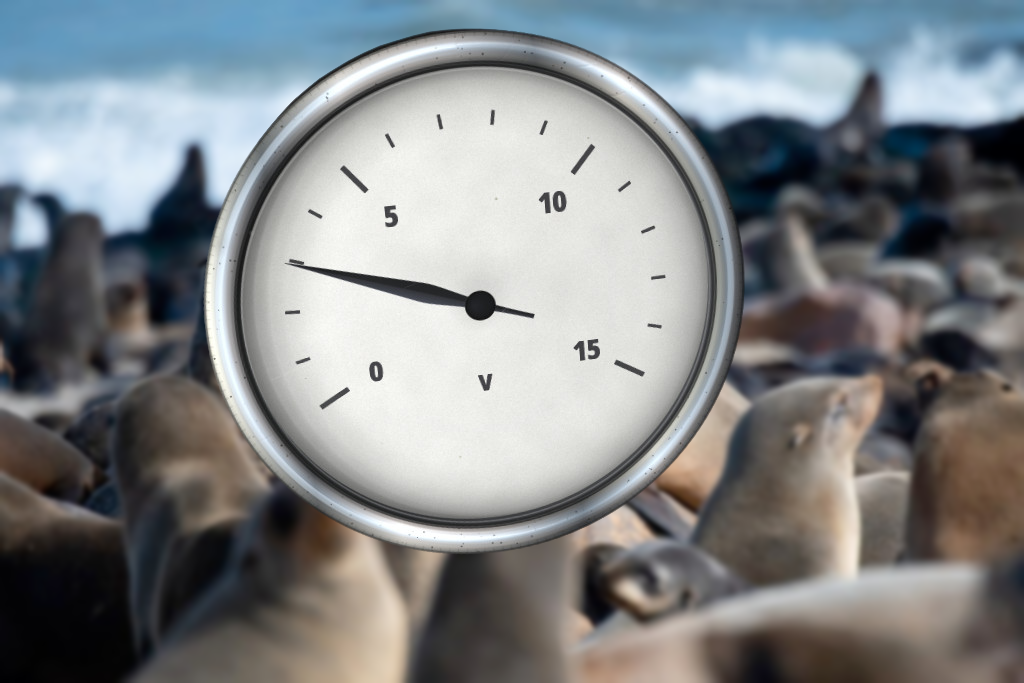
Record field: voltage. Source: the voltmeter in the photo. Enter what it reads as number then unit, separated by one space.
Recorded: 3 V
